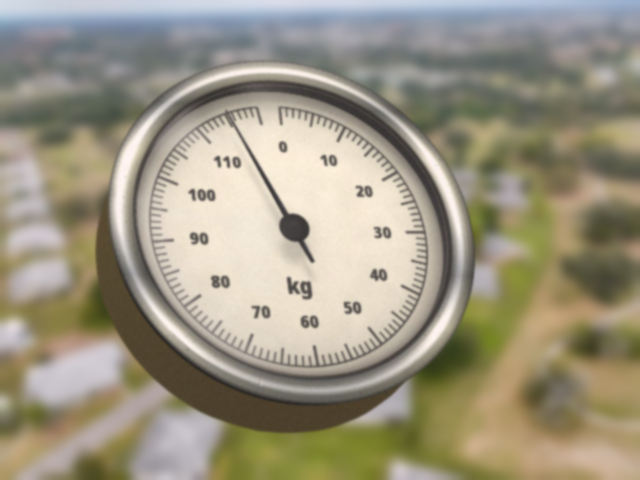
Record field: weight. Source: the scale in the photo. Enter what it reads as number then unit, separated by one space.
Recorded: 115 kg
